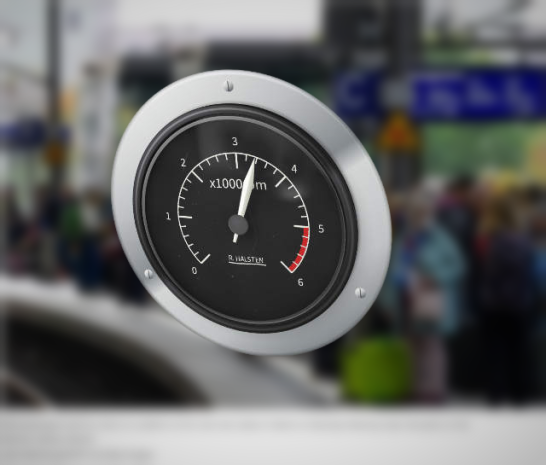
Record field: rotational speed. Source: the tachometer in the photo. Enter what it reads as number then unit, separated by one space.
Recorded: 3400 rpm
